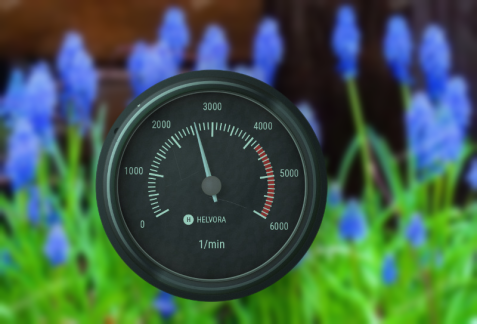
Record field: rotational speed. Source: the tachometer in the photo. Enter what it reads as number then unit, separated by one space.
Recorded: 2600 rpm
